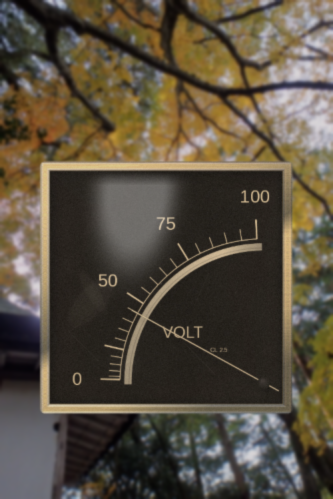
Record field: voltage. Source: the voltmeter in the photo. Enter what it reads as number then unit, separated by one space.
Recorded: 45 V
